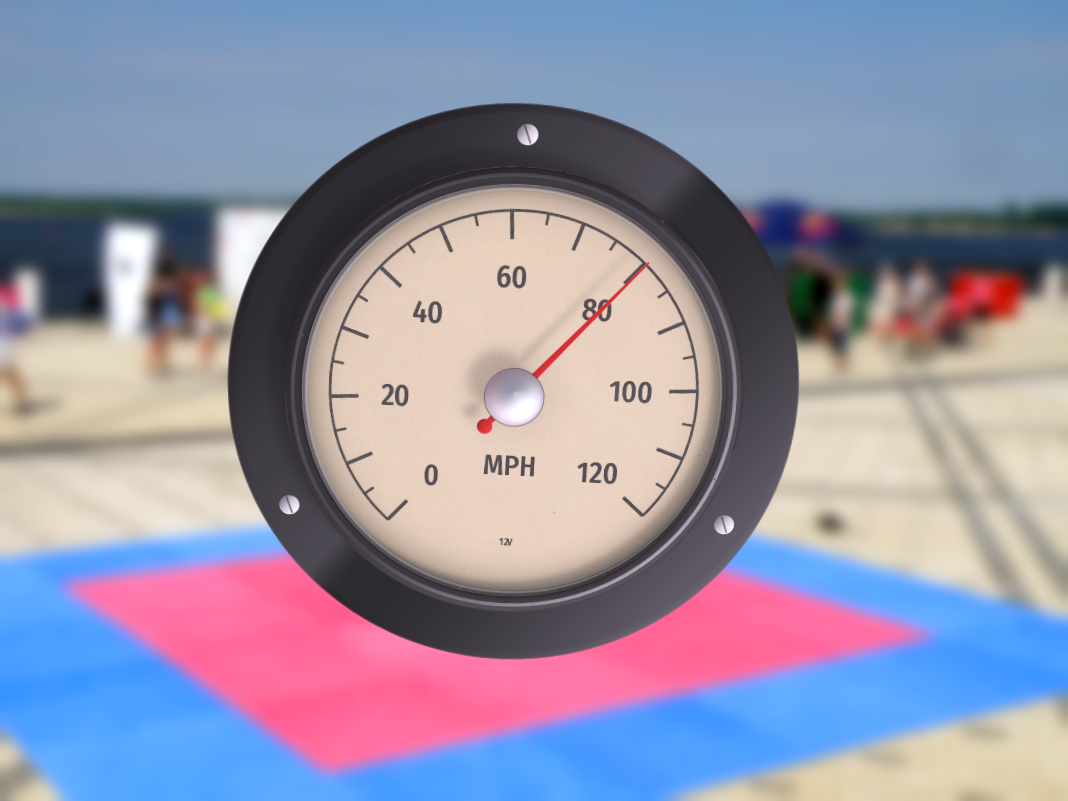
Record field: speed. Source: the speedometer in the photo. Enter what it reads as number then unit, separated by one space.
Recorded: 80 mph
